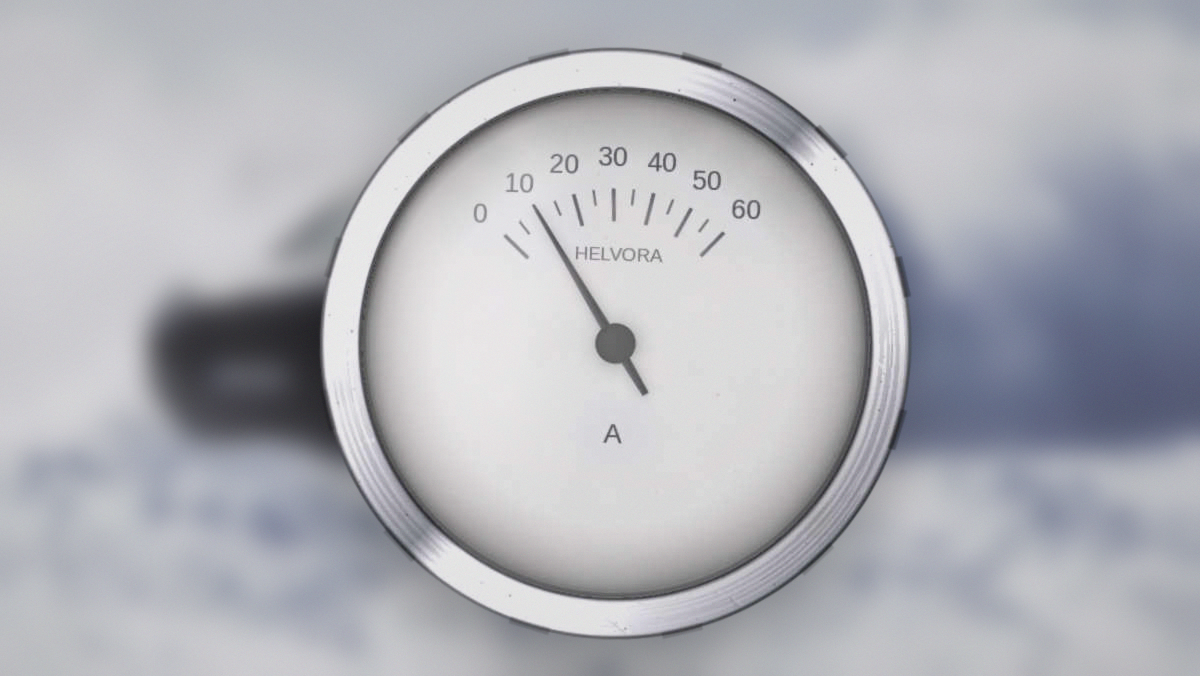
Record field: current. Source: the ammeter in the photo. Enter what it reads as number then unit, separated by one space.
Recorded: 10 A
